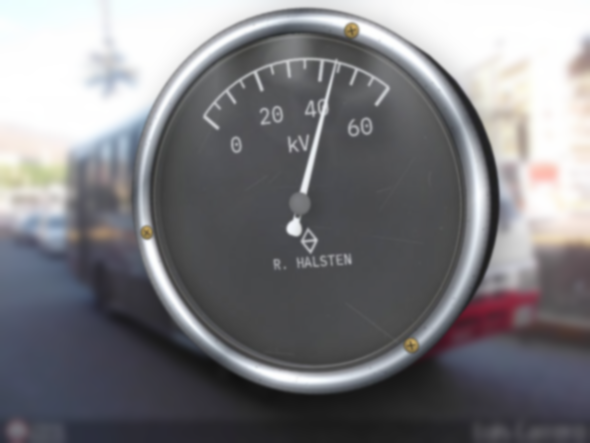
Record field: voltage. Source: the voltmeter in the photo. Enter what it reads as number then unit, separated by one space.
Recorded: 45 kV
